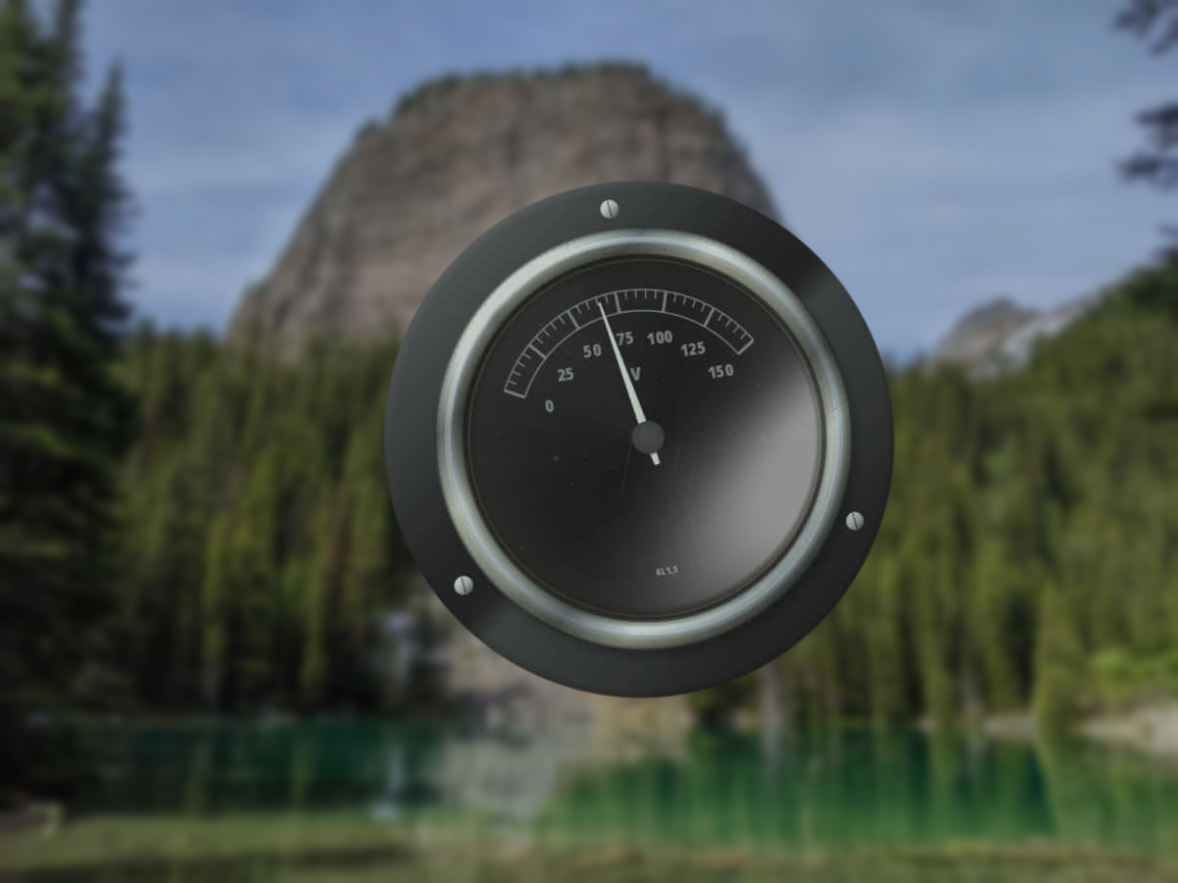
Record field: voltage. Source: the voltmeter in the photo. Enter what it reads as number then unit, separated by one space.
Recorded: 65 V
